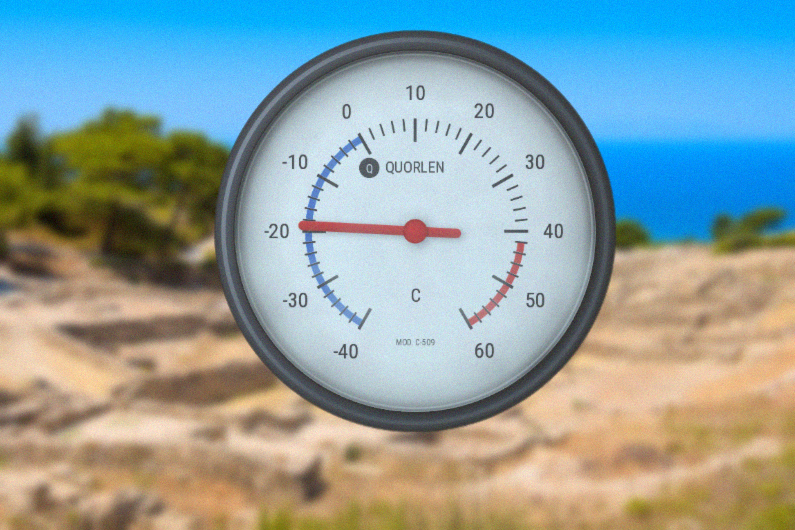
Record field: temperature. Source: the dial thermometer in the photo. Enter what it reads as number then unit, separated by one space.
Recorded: -19 °C
